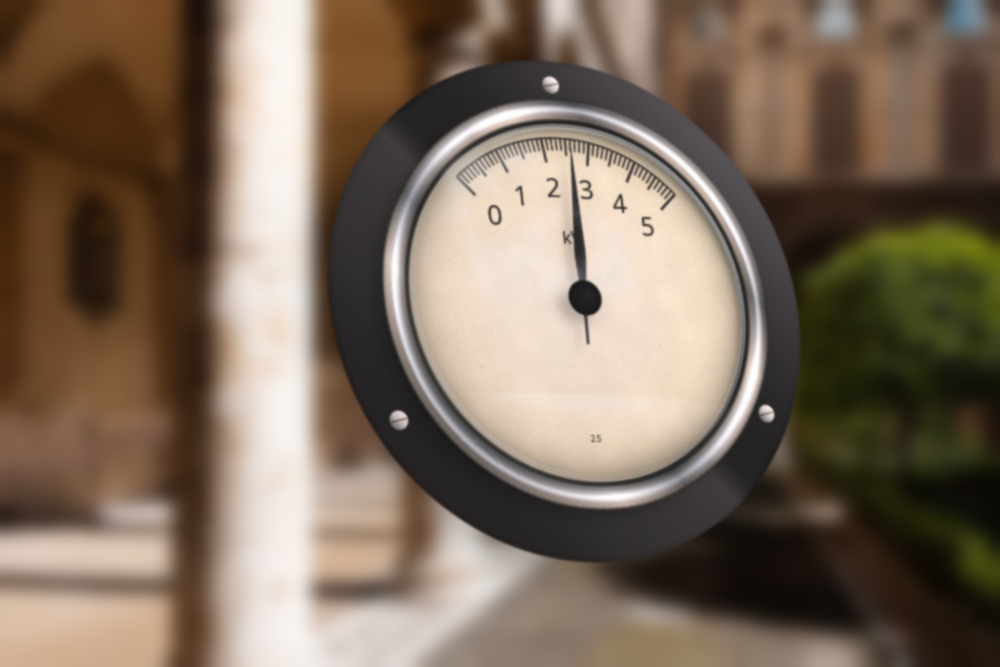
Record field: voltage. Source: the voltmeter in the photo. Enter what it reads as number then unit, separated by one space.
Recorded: 2.5 kV
